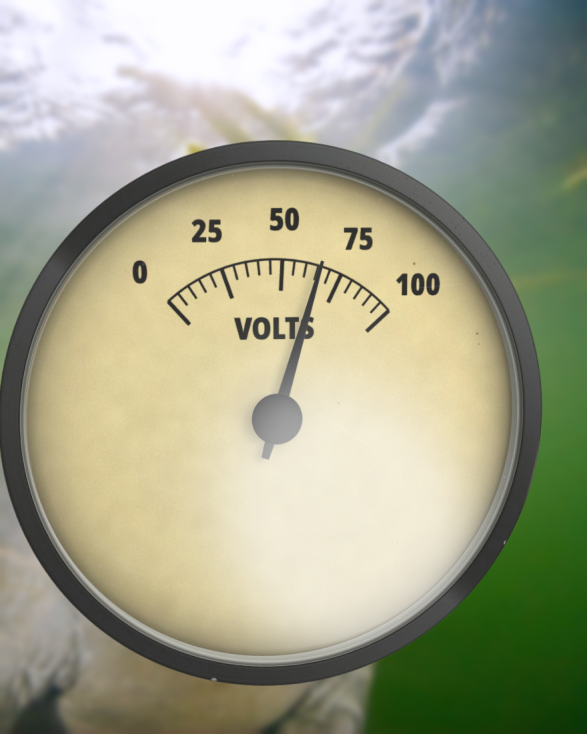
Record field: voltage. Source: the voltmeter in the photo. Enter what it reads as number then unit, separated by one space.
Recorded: 65 V
